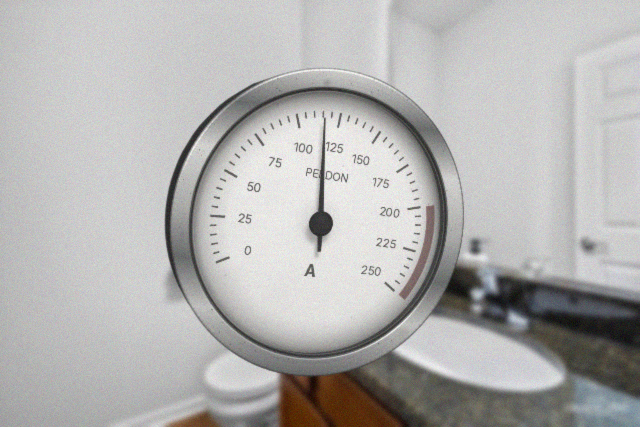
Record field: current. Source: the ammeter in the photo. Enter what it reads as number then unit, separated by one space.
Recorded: 115 A
